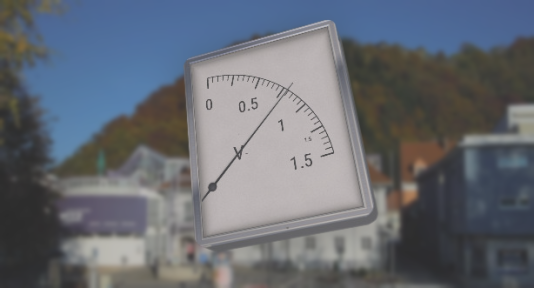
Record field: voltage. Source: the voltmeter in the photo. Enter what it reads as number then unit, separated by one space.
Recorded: 0.8 V
